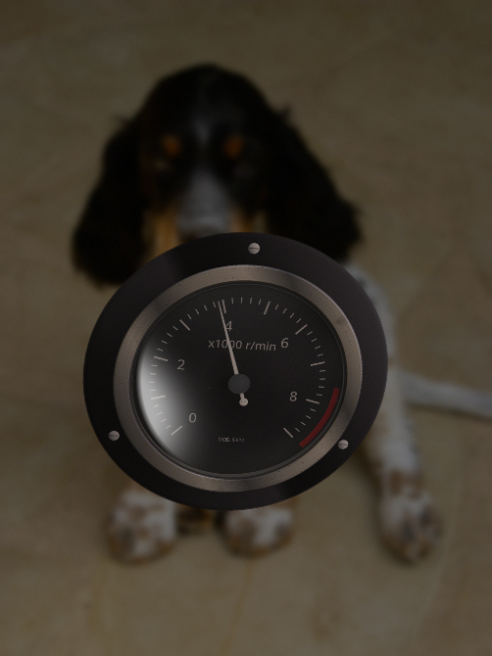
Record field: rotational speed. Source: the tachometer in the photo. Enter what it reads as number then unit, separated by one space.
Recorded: 3900 rpm
